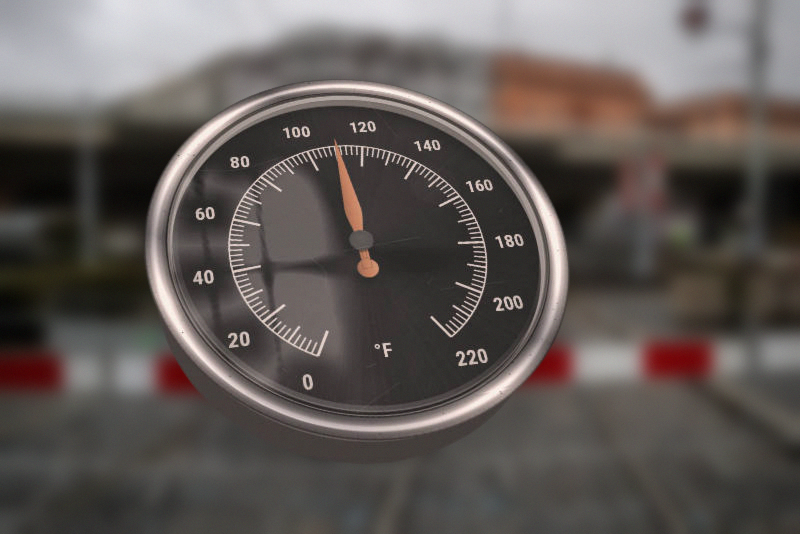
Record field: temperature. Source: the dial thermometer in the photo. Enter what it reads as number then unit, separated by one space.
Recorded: 110 °F
